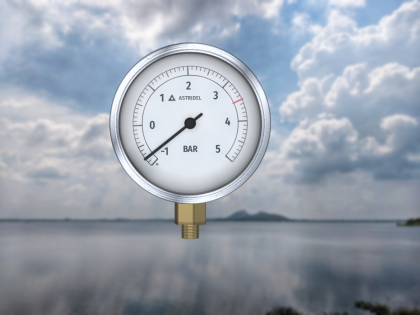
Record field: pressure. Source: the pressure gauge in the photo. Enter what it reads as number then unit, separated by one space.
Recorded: -0.8 bar
